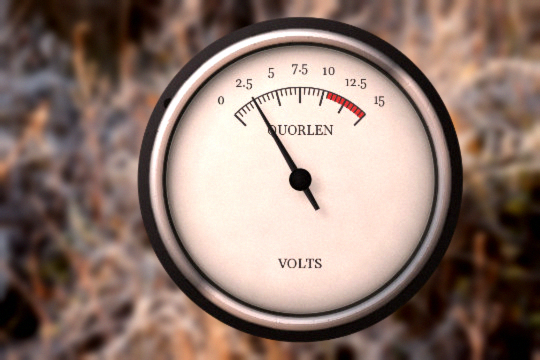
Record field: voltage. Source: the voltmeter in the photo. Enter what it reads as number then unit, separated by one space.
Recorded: 2.5 V
